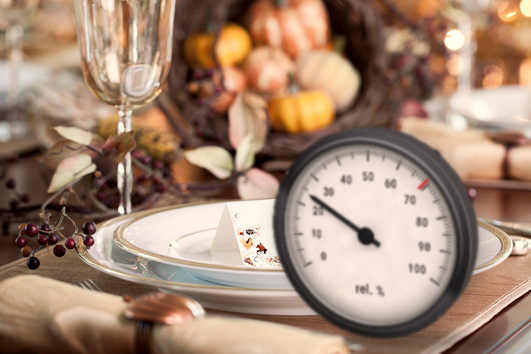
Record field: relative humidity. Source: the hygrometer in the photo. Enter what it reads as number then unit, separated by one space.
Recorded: 25 %
